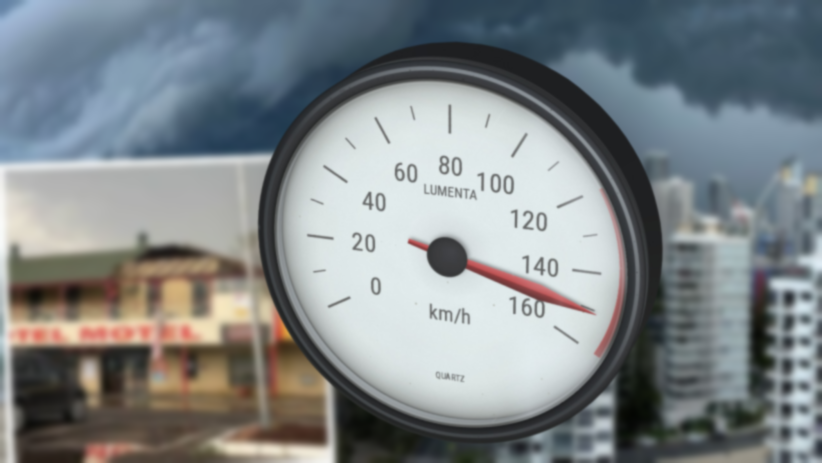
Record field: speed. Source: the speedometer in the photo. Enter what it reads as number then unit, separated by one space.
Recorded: 150 km/h
